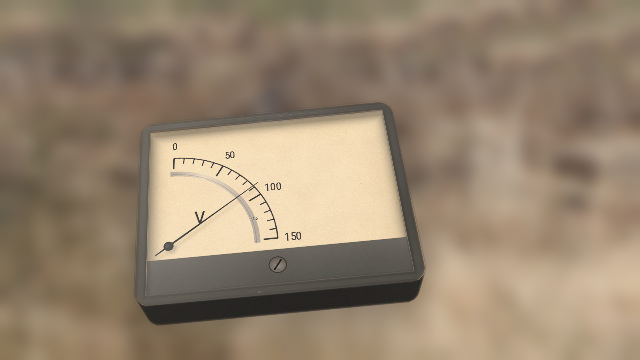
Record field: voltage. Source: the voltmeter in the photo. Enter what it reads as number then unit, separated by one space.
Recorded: 90 V
